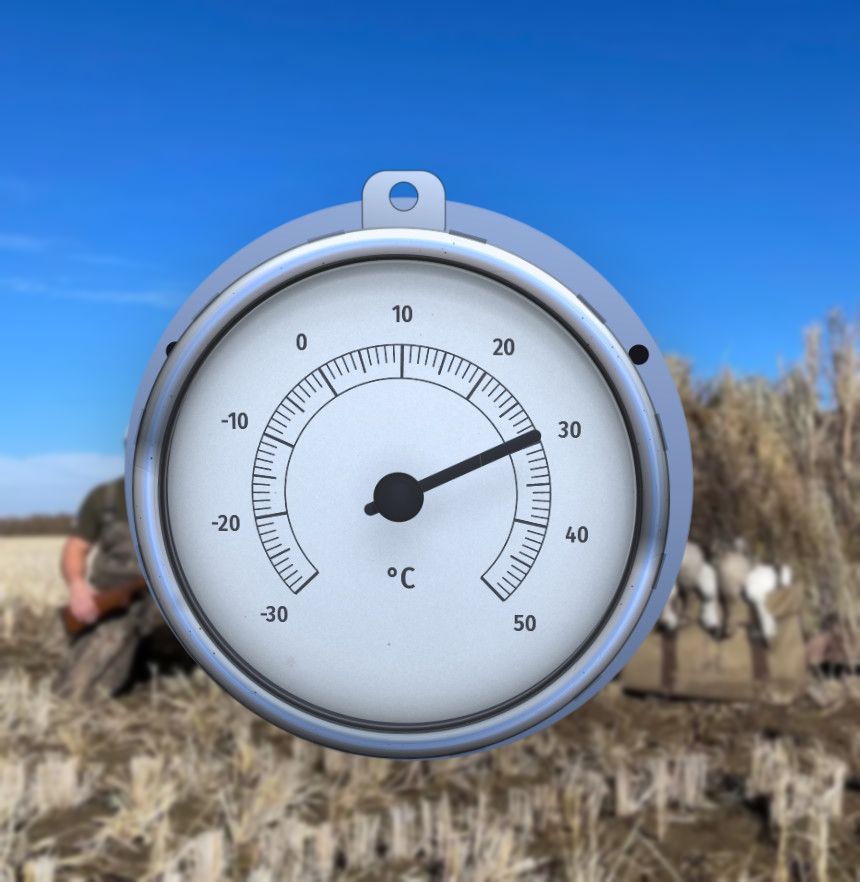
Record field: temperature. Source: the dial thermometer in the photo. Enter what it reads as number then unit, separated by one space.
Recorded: 29 °C
